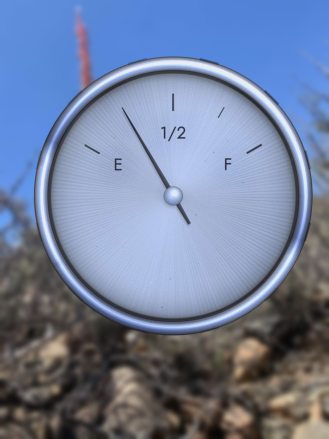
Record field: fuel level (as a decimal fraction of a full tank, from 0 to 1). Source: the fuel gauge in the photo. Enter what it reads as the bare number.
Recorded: 0.25
